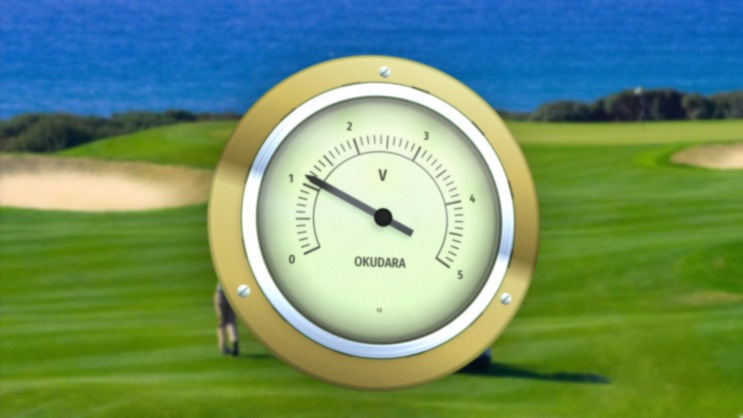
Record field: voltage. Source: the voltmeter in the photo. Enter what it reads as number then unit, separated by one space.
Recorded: 1.1 V
